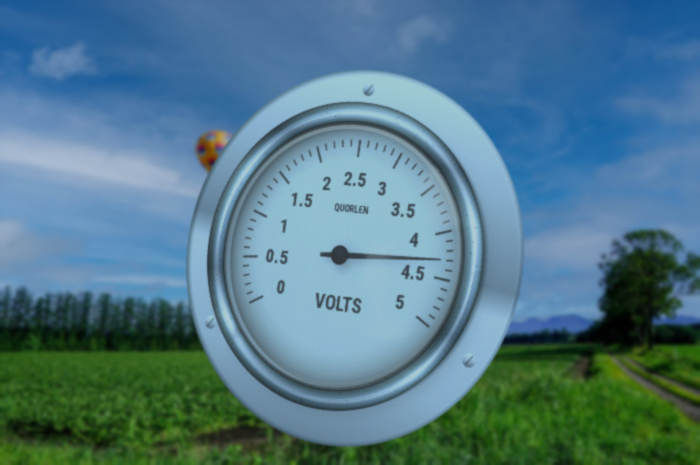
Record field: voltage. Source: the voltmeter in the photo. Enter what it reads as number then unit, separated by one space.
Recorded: 4.3 V
